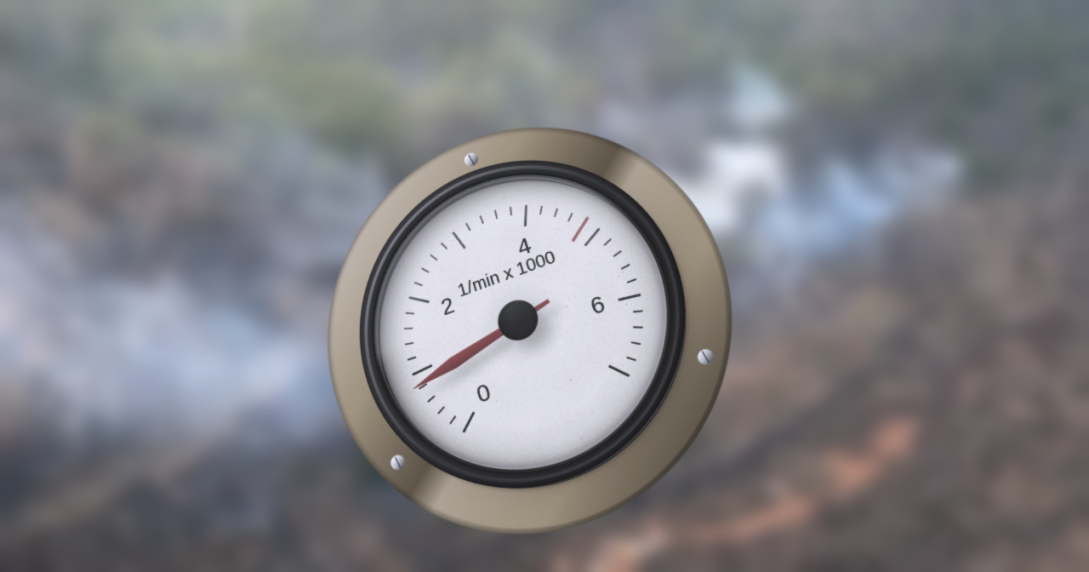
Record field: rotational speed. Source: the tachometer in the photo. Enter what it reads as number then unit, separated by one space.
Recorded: 800 rpm
